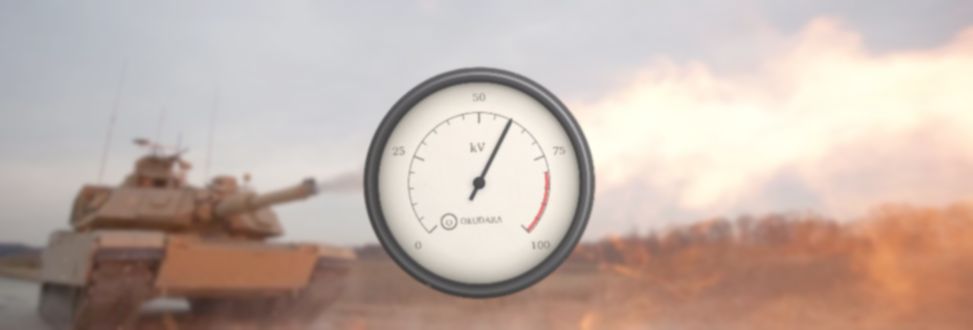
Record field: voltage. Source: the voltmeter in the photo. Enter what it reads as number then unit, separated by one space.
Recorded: 60 kV
